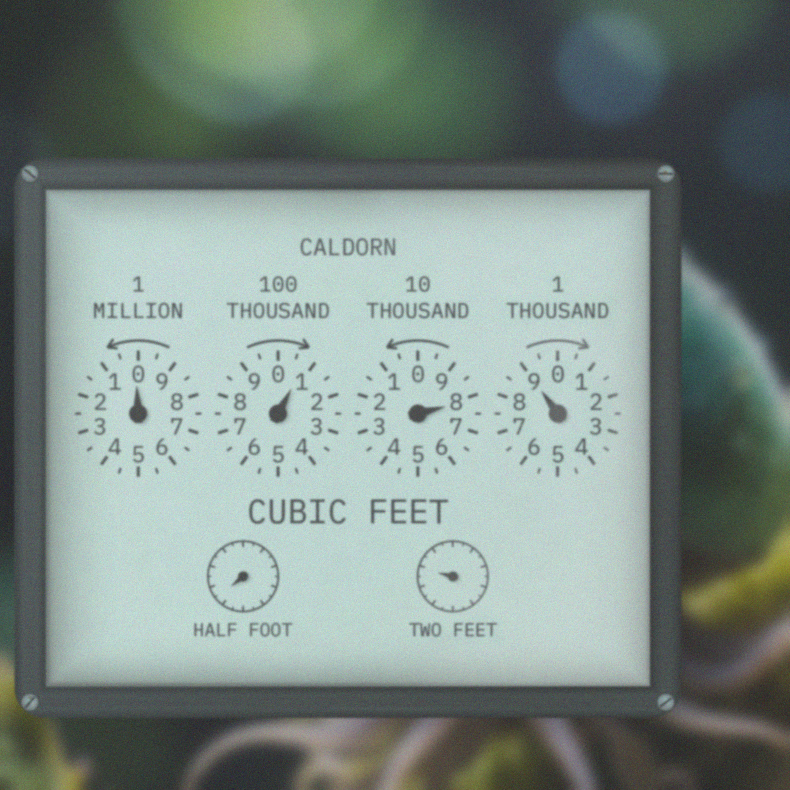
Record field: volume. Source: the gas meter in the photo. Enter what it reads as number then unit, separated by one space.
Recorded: 7900 ft³
